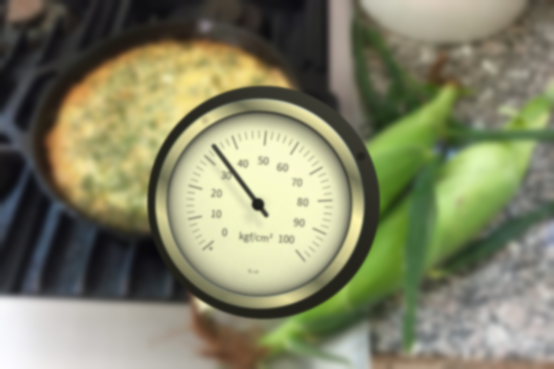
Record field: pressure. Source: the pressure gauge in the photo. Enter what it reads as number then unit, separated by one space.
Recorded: 34 kg/cm²
